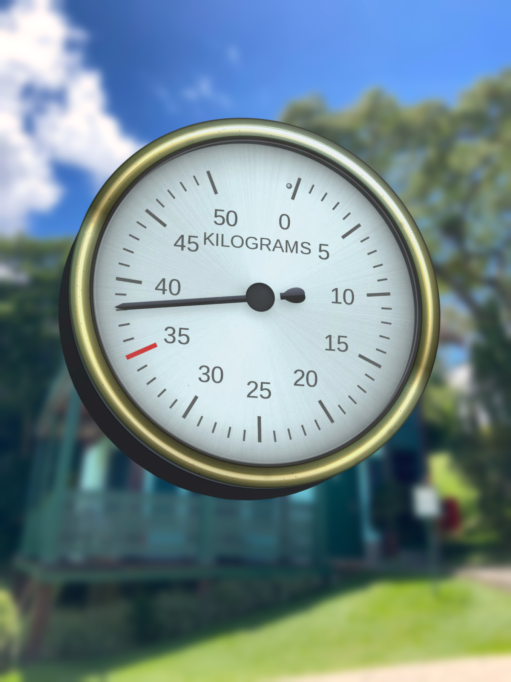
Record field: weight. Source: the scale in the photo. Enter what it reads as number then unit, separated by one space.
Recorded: 38 kg
